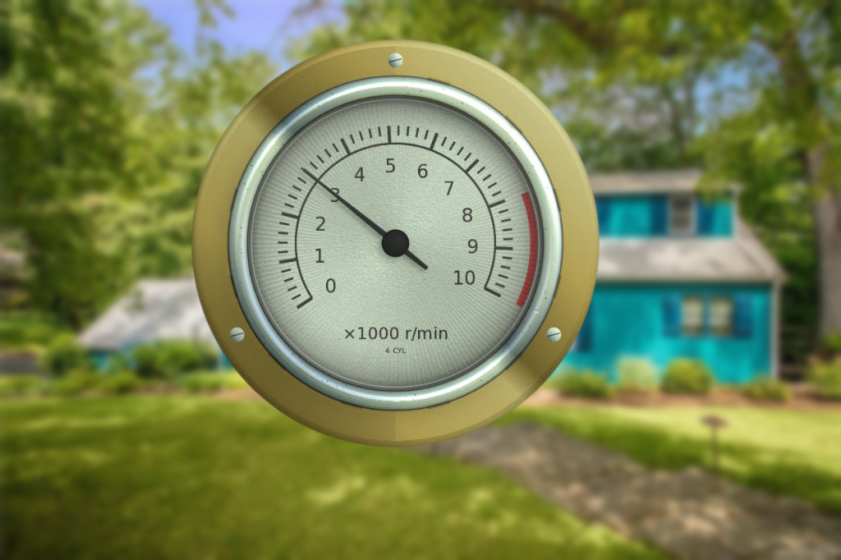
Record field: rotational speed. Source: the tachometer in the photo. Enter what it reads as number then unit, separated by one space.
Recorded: 3000 rpm
